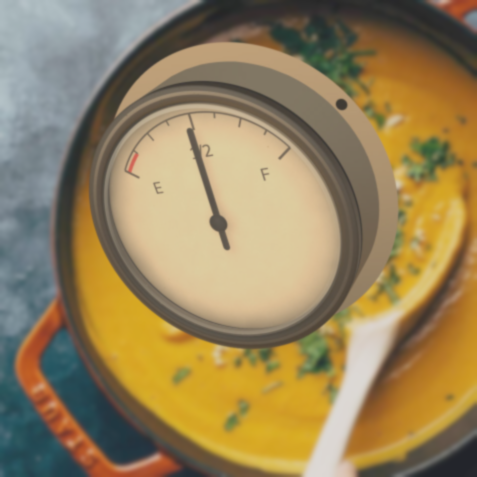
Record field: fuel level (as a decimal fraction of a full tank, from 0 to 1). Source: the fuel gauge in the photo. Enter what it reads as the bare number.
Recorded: 0.5
